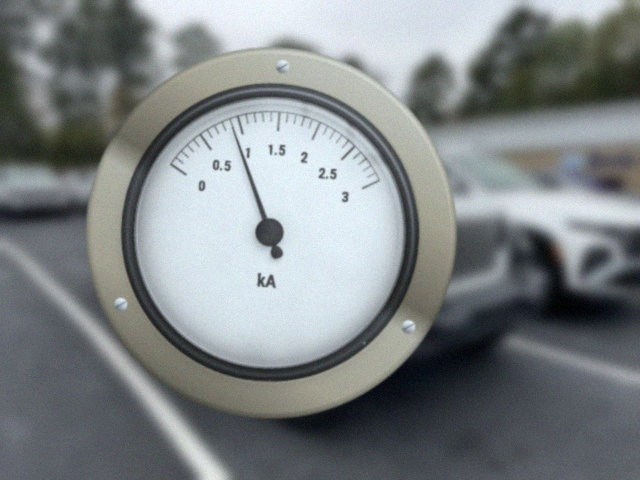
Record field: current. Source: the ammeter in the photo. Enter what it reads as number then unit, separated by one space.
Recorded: 0.9 kA
